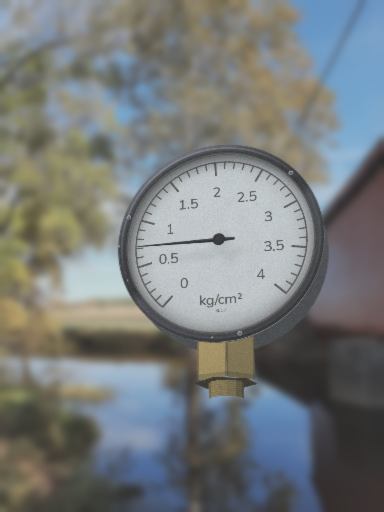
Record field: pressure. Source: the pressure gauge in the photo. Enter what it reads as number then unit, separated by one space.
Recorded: 0.7 kg/cm²
